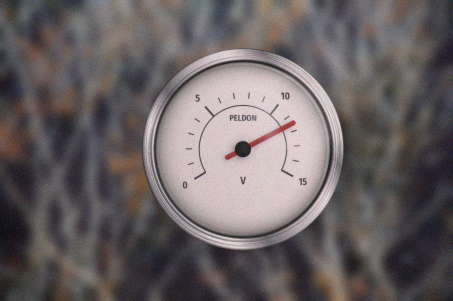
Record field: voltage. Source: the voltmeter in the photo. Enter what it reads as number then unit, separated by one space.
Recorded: 11.5 V
